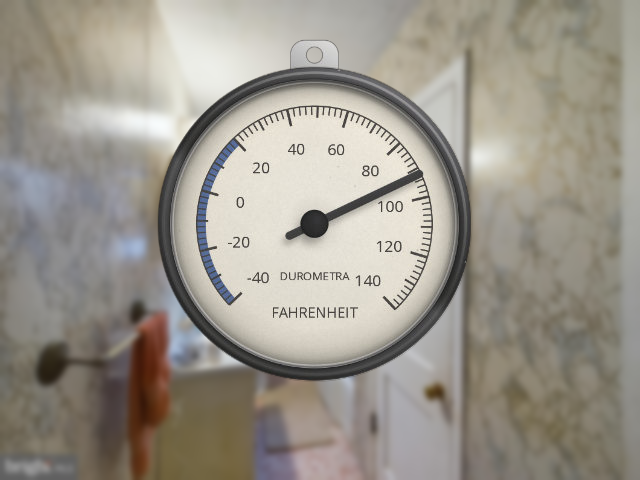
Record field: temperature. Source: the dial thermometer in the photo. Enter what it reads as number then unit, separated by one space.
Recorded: 92 °F
